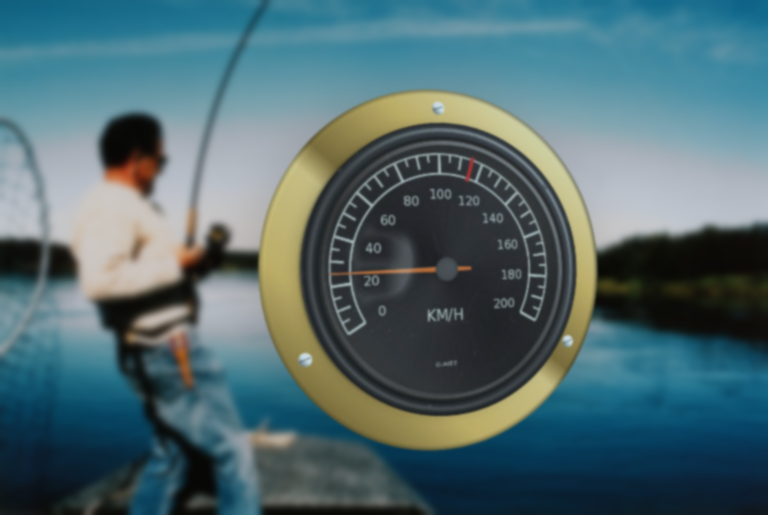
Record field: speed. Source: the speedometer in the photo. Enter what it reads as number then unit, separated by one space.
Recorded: 25 km/h
